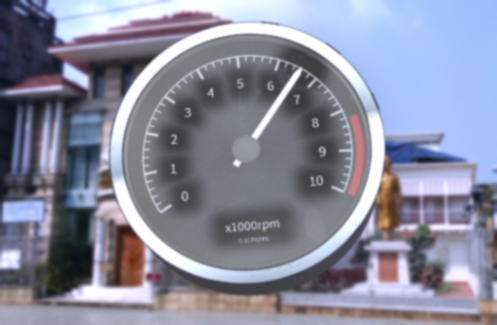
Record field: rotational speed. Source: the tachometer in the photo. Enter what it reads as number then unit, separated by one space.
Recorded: 6600 rpm
